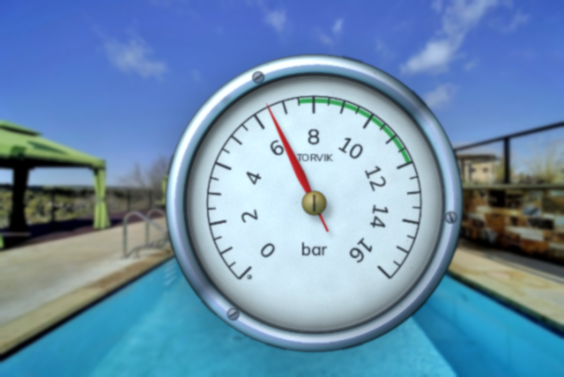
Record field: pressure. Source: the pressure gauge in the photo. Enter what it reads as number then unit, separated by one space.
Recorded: 6.5 bar
